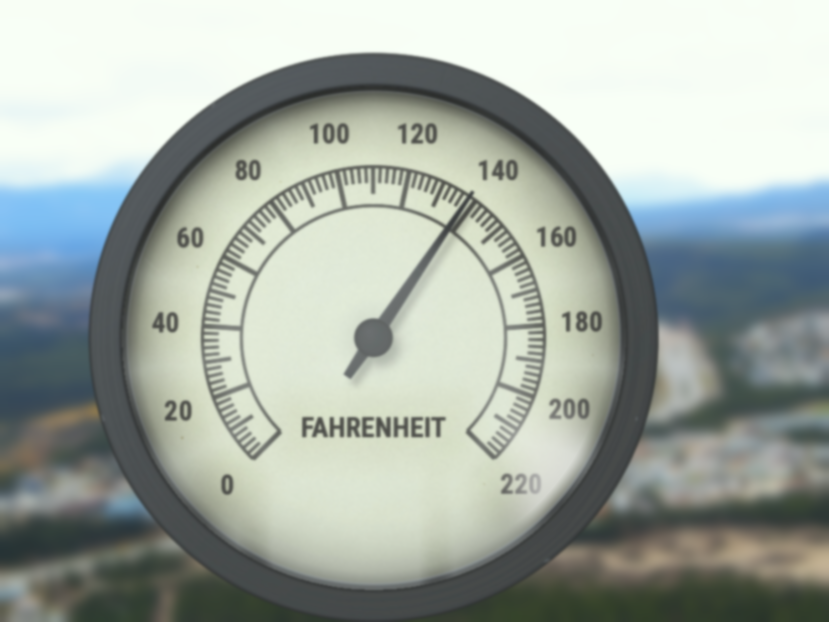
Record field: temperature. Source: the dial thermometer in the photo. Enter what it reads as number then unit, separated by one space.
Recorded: 138 °F
